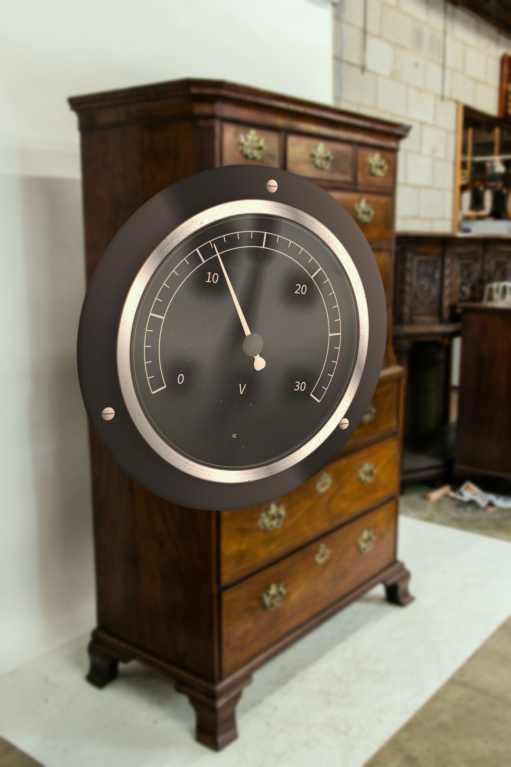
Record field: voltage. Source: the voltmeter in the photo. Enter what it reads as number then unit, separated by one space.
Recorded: 11 V
